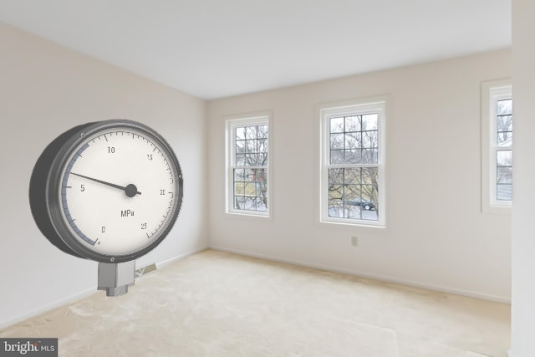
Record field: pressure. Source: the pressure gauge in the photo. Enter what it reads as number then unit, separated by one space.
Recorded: 6 MPa
